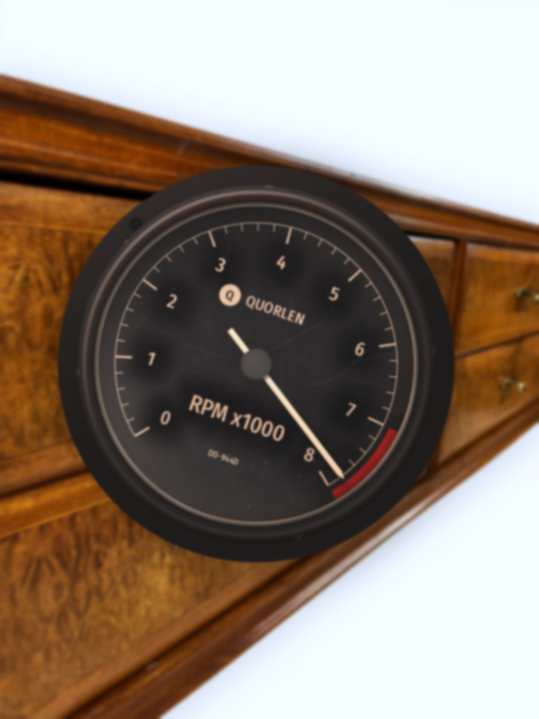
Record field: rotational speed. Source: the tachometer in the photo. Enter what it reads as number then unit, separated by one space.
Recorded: 7800 rpm
